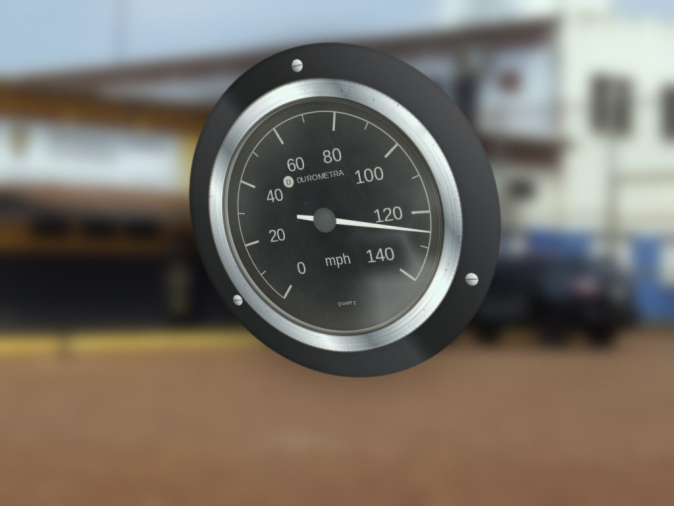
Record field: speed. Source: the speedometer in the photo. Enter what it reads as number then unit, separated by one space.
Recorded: 125 mph
